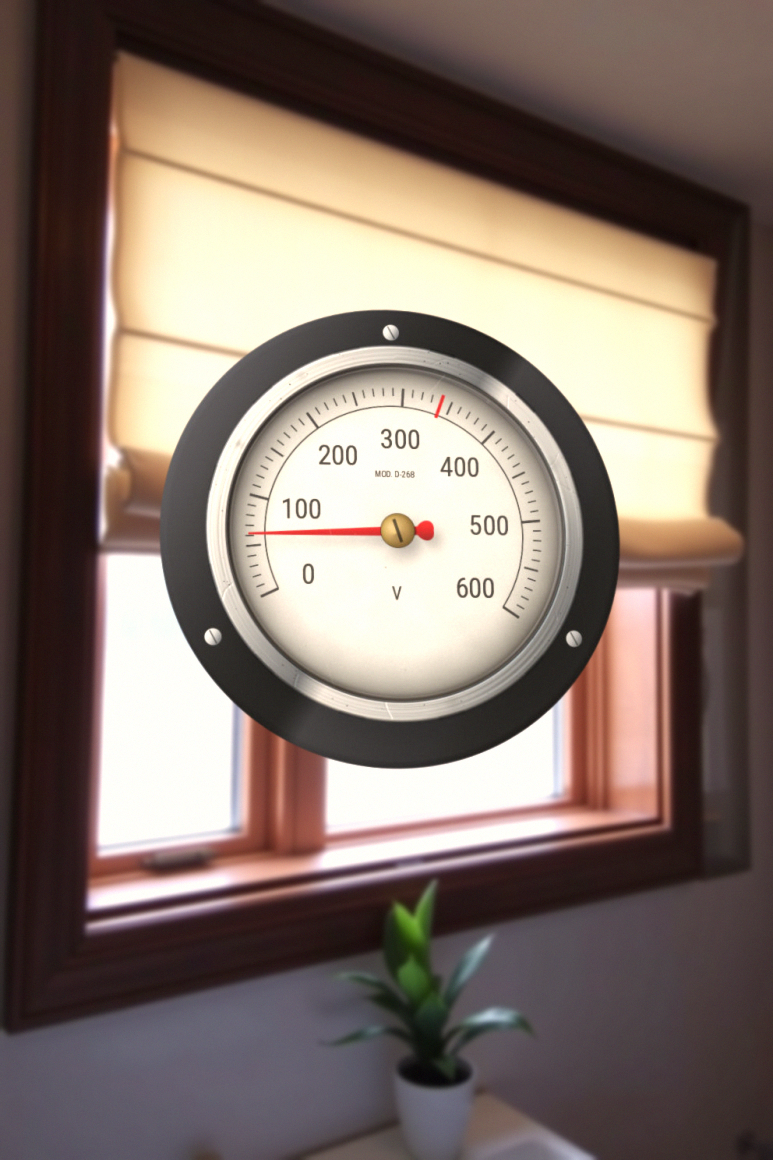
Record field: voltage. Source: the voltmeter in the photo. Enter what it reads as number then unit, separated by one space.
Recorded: 60 V
